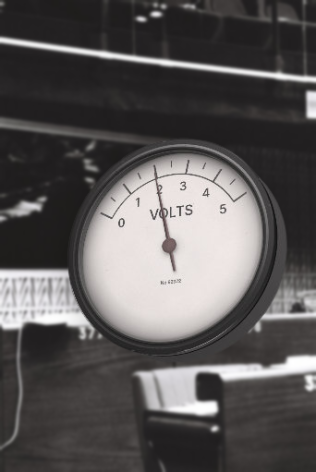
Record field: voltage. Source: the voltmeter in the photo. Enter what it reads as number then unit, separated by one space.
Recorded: 2 V
